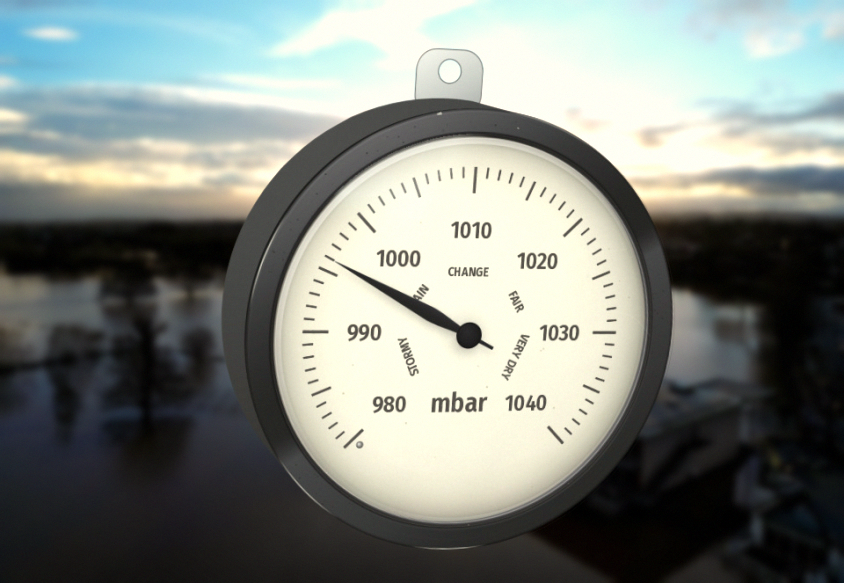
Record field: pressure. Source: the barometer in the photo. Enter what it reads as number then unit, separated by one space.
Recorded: 996 mbar
